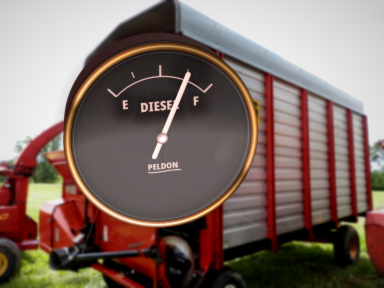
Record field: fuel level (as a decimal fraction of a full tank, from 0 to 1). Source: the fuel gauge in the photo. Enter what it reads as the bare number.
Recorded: 0.75
